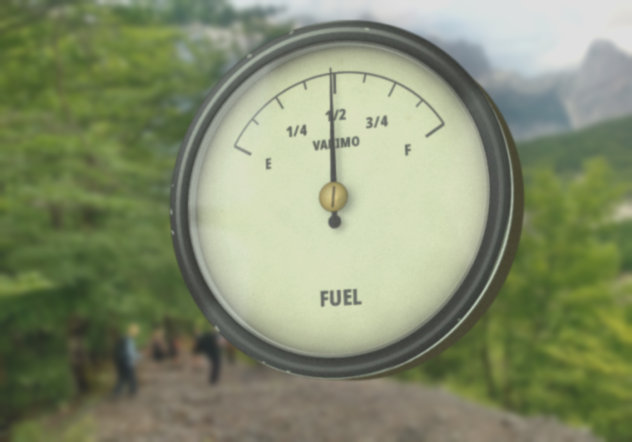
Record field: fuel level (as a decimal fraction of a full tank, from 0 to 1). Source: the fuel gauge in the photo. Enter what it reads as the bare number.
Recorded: 0.5
